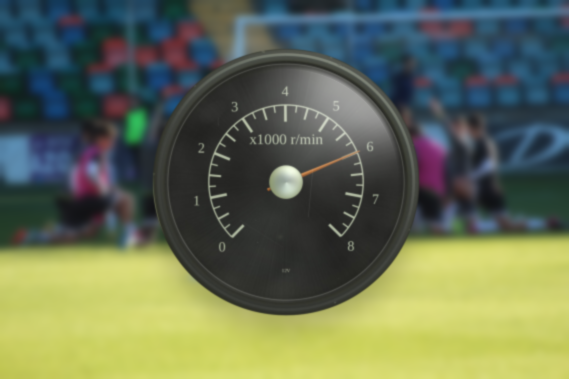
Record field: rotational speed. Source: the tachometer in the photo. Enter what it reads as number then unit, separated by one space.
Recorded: 6000 rpm
